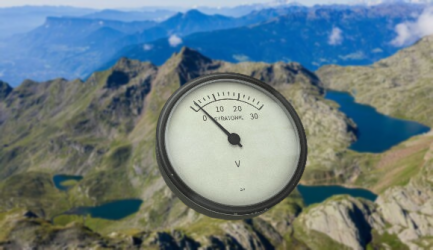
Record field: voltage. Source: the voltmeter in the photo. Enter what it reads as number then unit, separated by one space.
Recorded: 2 V
